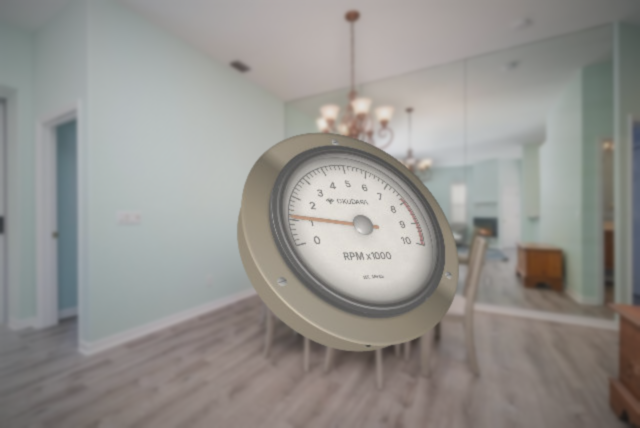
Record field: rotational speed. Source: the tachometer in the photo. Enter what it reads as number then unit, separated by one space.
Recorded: 1000 rpm
